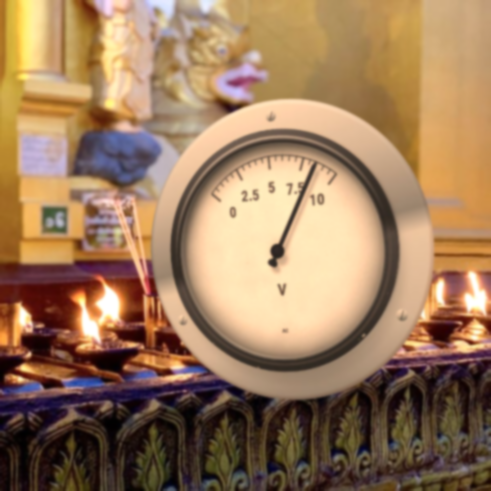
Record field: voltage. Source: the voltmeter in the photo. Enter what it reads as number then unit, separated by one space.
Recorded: 8.5 V
